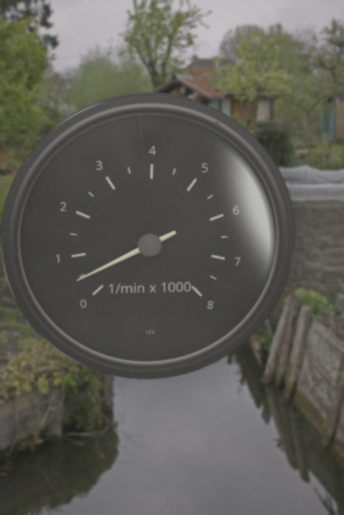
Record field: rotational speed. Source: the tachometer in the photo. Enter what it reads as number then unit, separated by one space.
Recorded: 500 rpm
